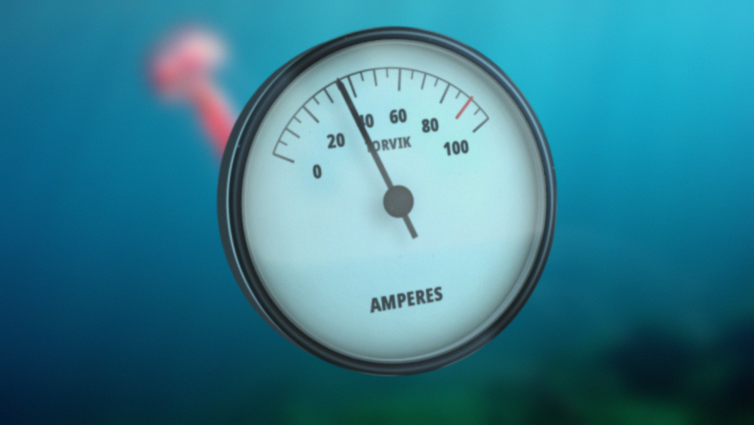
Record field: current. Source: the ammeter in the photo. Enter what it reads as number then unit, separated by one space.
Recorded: 35 A
